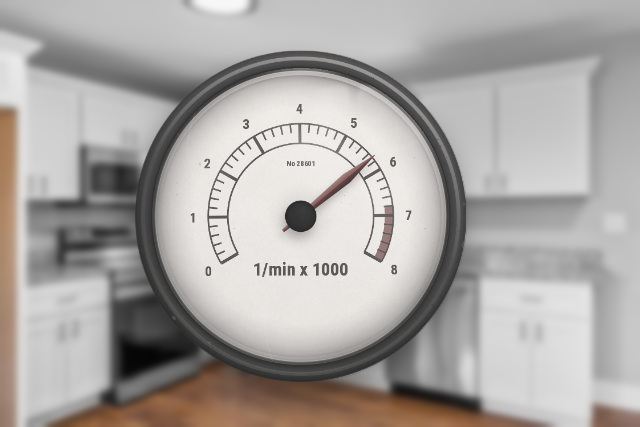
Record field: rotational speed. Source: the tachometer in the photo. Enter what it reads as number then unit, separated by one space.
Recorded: 5700 rpm
